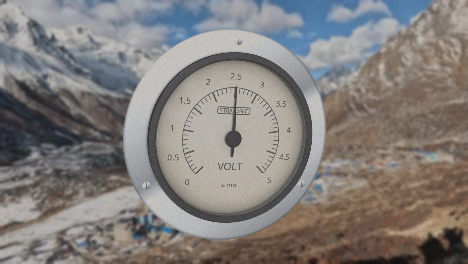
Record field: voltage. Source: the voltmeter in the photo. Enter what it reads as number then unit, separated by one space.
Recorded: 2.5 V
